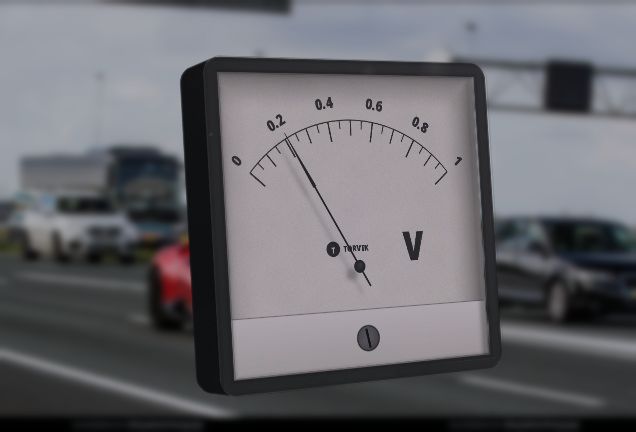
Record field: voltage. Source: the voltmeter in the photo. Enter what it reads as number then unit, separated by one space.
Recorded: 0.2 V
